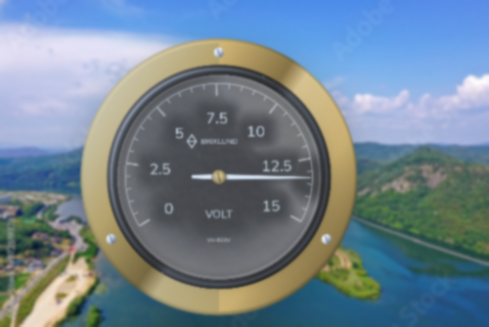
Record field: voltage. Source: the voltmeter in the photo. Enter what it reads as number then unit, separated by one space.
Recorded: 13.25 V
